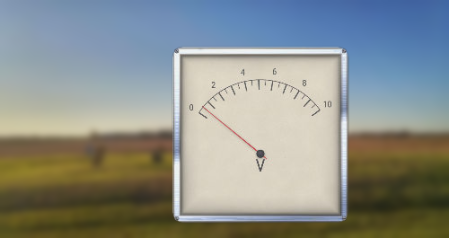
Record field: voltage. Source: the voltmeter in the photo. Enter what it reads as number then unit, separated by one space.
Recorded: 0.5 V
